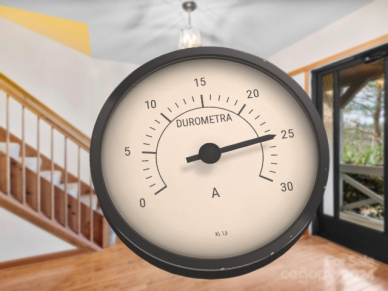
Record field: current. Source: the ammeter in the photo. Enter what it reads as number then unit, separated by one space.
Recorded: 25 A
